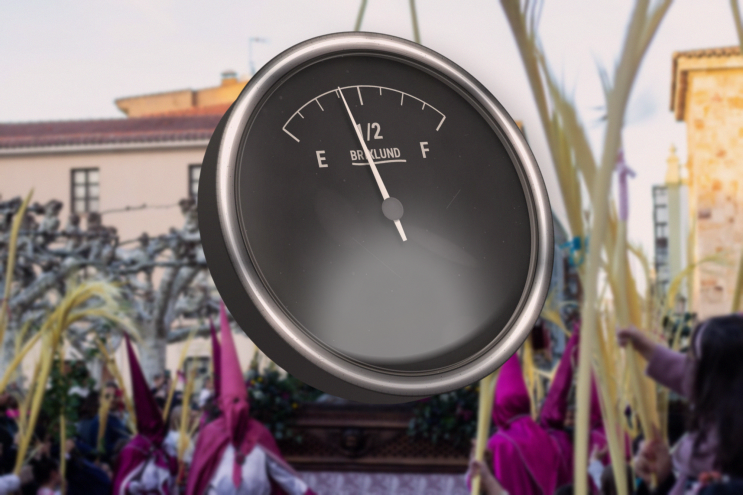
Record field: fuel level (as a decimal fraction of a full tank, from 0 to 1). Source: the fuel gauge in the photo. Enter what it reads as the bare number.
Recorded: 0.375
